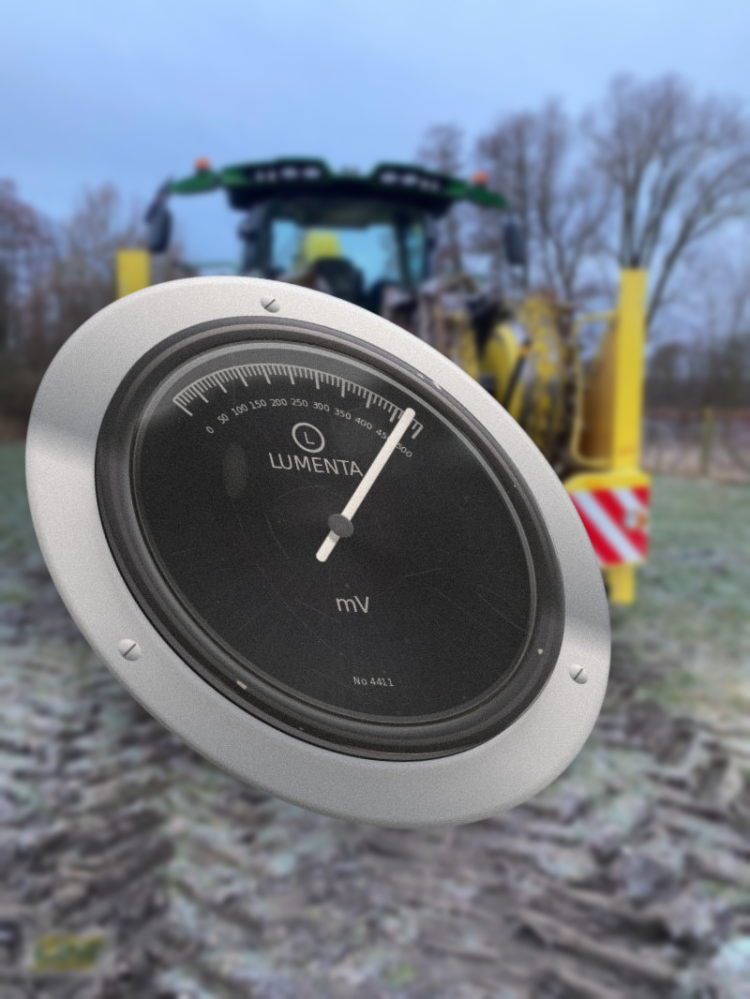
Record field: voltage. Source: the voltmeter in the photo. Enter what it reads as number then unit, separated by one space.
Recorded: 470 mV
